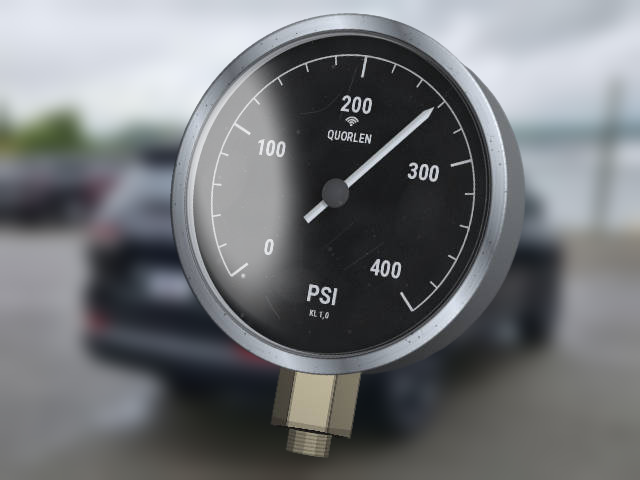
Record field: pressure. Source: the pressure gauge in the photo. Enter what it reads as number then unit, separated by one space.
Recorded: 260 psi
